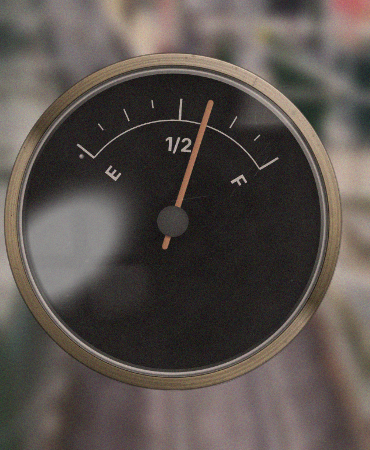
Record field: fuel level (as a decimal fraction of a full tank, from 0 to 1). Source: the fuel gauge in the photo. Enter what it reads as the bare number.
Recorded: 0.625
